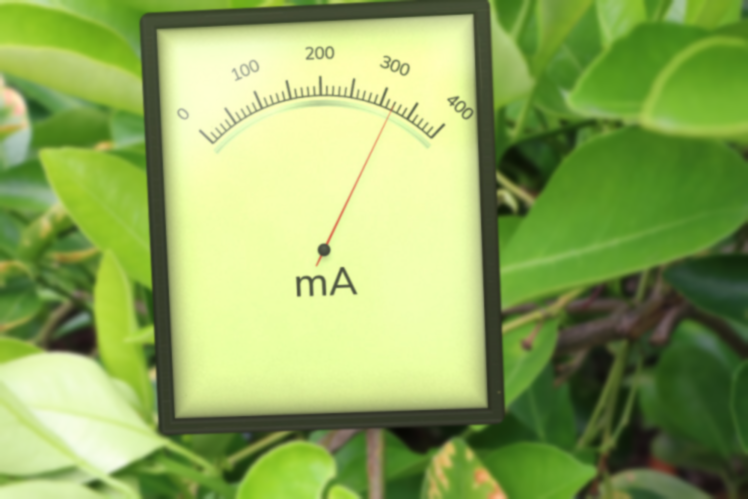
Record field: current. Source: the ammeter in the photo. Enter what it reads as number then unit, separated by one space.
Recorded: 320 mA
